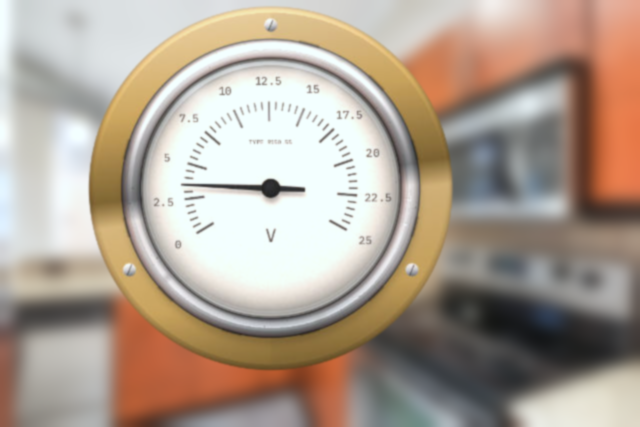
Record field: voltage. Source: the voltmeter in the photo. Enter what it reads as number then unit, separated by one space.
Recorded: 3.5 V
